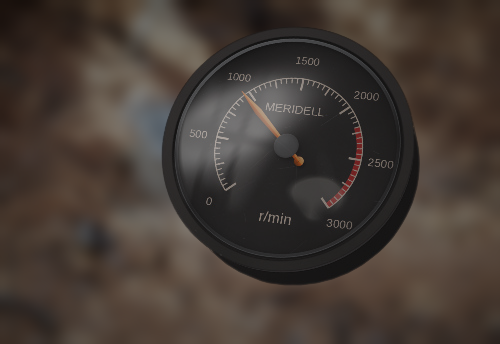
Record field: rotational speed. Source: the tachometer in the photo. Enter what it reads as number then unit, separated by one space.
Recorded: 950 rpm
